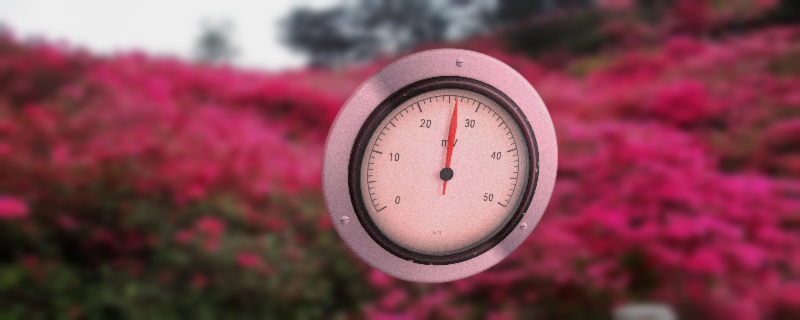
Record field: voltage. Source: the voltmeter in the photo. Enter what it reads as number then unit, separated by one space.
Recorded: 26 mV
